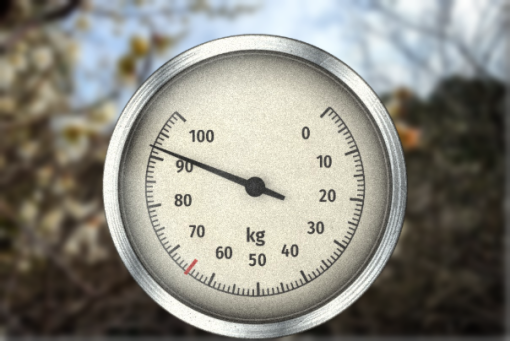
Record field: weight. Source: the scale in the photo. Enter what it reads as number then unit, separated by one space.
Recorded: 92 kg
